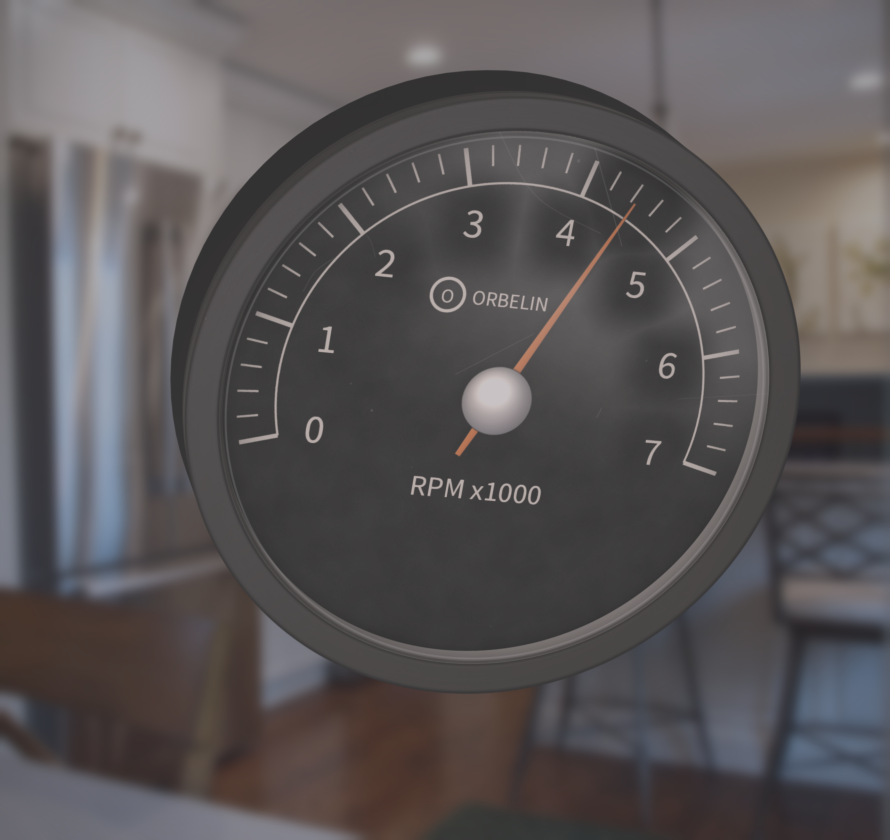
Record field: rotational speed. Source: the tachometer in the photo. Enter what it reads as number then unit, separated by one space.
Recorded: 4400 rpm
